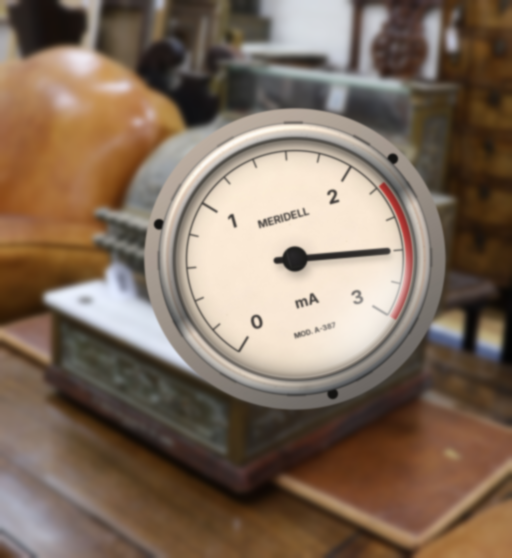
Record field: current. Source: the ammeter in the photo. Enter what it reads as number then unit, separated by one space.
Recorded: 2.6 mA
